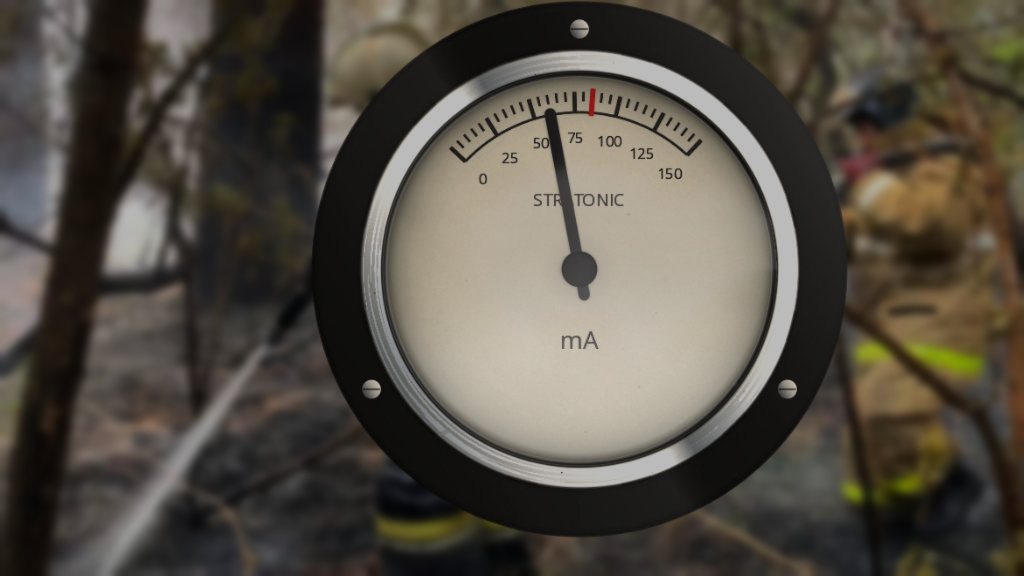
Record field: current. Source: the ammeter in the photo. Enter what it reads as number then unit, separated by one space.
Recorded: 60 mA
